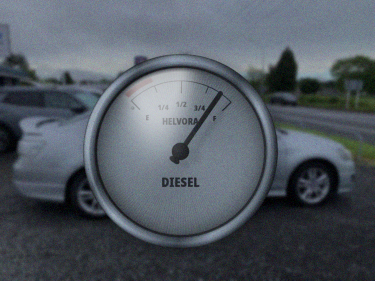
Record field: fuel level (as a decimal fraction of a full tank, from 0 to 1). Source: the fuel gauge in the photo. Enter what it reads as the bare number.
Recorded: 0.875
